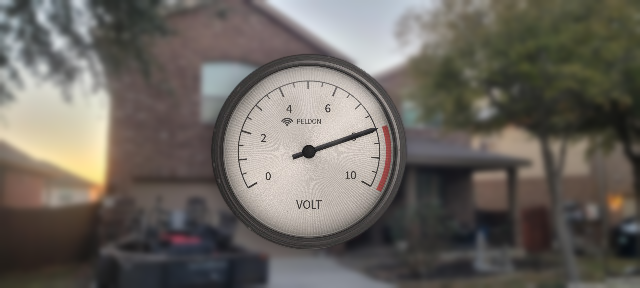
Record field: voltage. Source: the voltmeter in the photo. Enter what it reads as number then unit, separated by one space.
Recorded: 8 V
